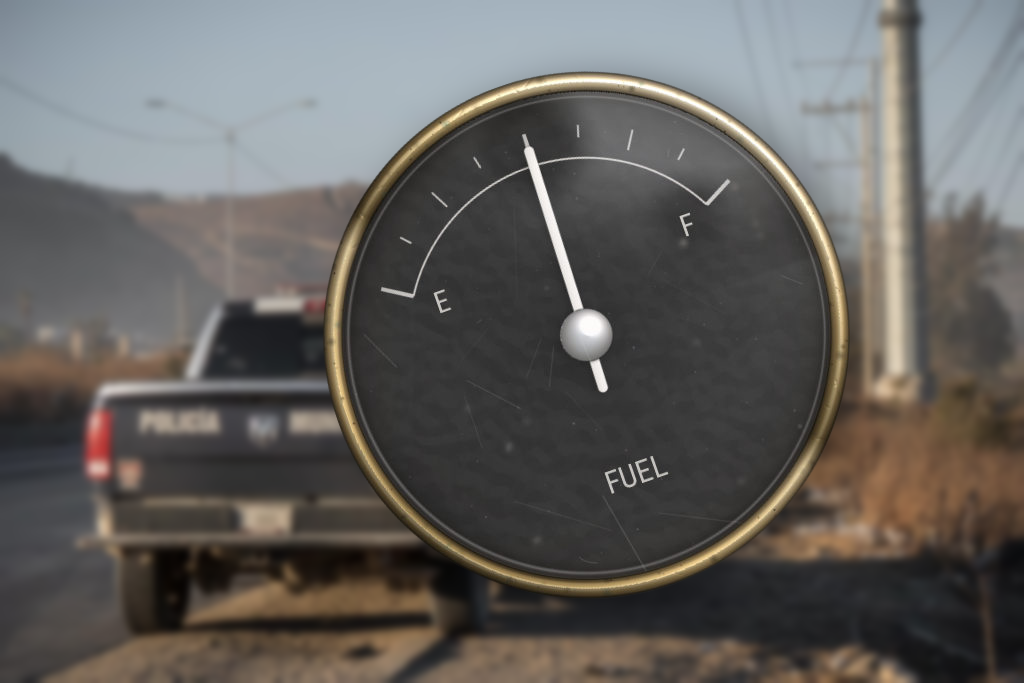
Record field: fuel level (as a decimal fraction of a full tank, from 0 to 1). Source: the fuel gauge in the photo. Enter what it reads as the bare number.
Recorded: 0.5
